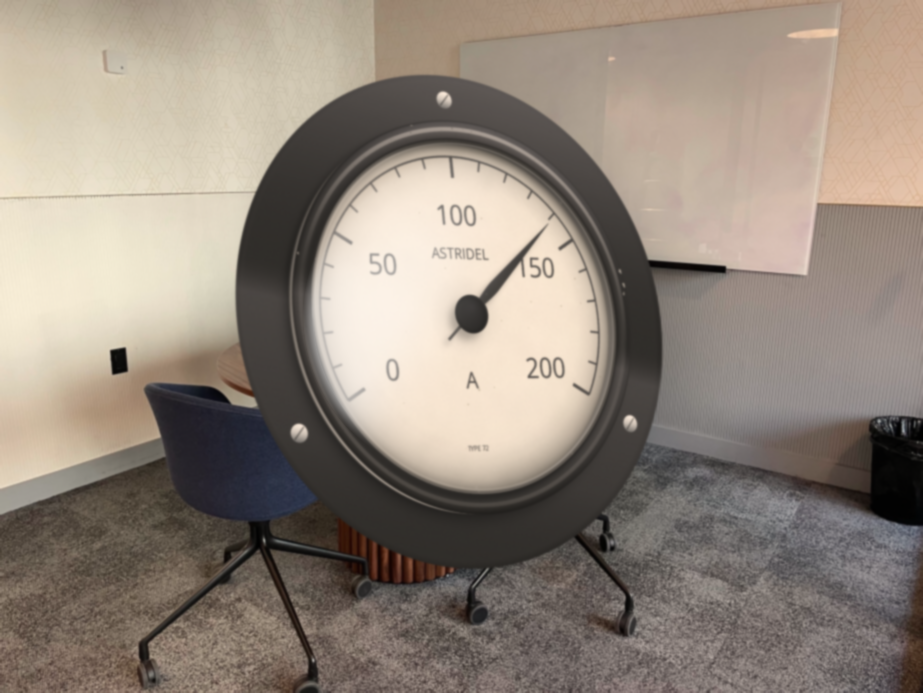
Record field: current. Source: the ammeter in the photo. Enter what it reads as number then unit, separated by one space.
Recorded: 140 A
